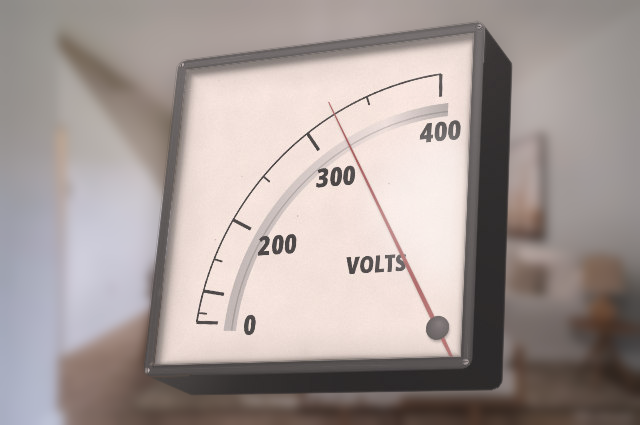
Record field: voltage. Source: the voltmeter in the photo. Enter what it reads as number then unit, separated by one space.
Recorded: 325 V
